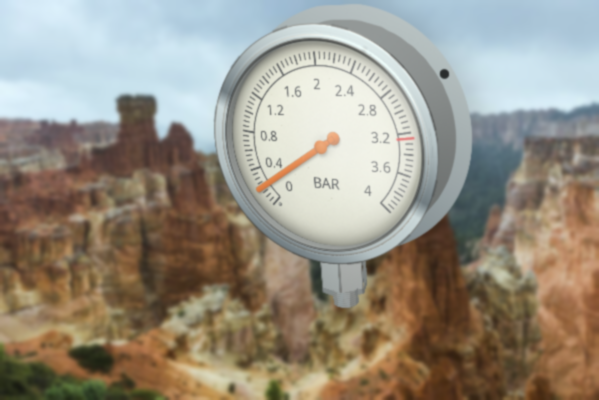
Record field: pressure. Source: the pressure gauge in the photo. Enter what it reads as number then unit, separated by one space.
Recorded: 0.2 bar
